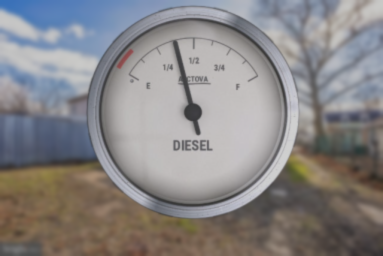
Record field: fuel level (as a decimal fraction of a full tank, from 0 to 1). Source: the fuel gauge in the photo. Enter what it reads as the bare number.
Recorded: 0.375
